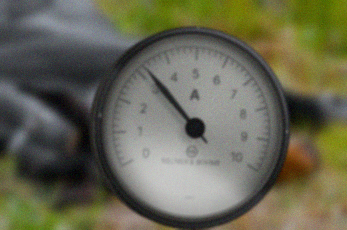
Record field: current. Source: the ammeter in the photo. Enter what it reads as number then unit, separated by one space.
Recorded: 3.2 A
